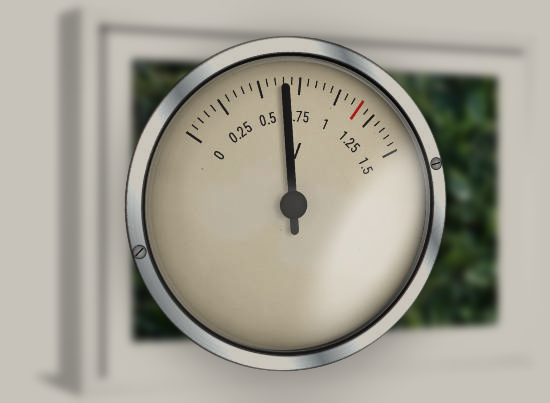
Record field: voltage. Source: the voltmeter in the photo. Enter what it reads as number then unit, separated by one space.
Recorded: 0.65 V
